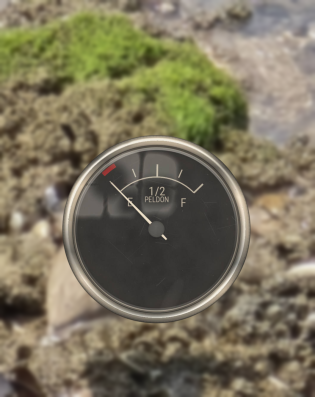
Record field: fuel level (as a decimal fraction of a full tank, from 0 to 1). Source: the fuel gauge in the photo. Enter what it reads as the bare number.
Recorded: 0
